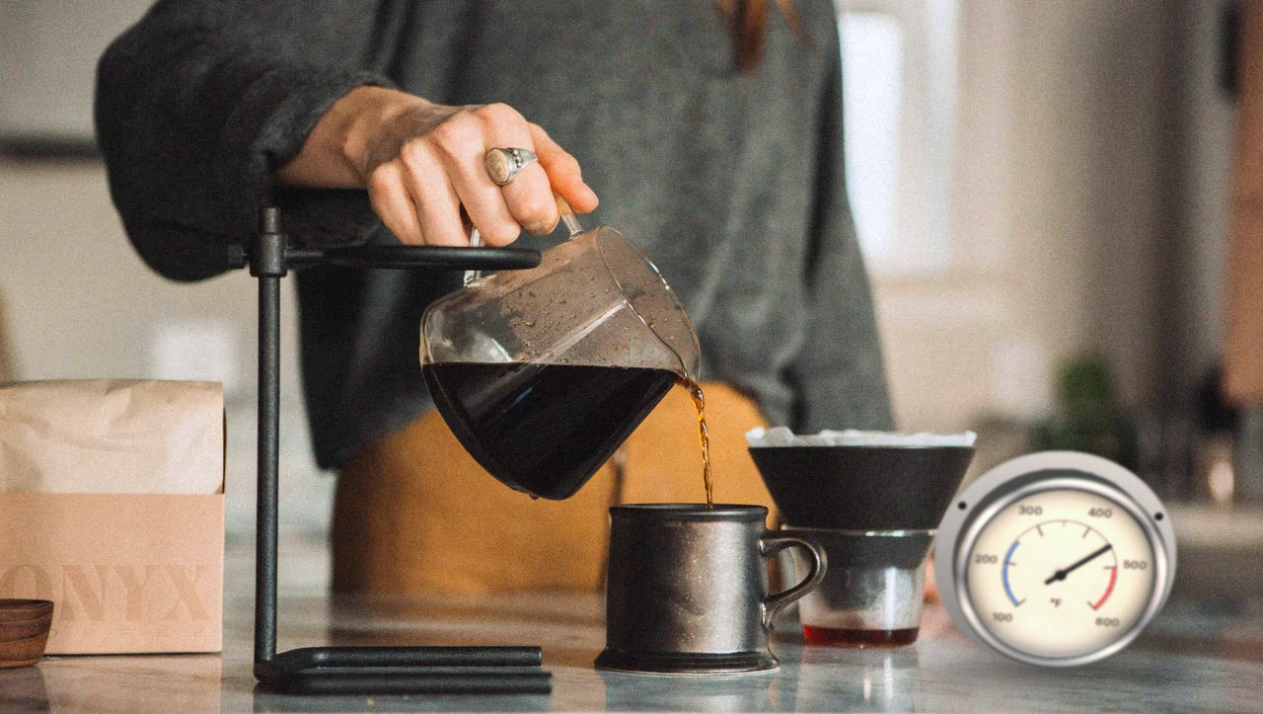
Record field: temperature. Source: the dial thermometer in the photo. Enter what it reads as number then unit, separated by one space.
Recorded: 450 °F
